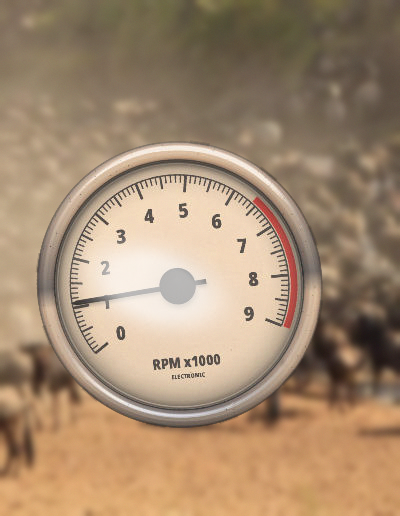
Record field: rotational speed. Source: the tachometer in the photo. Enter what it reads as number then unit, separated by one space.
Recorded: 1100 rpm
